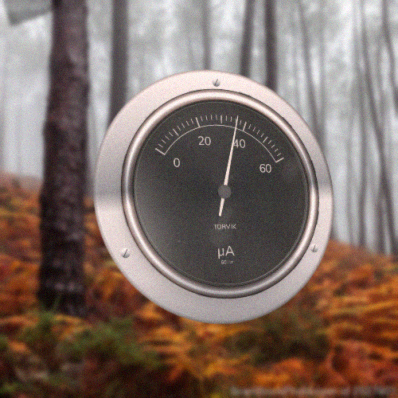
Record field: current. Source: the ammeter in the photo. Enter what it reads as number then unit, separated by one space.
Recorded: 36 µA
